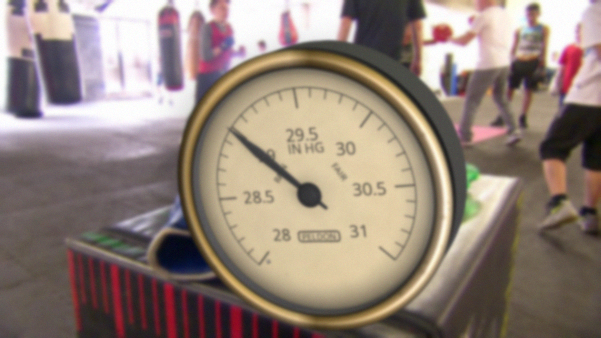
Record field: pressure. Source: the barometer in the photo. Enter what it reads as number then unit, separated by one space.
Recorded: 29 inHg
